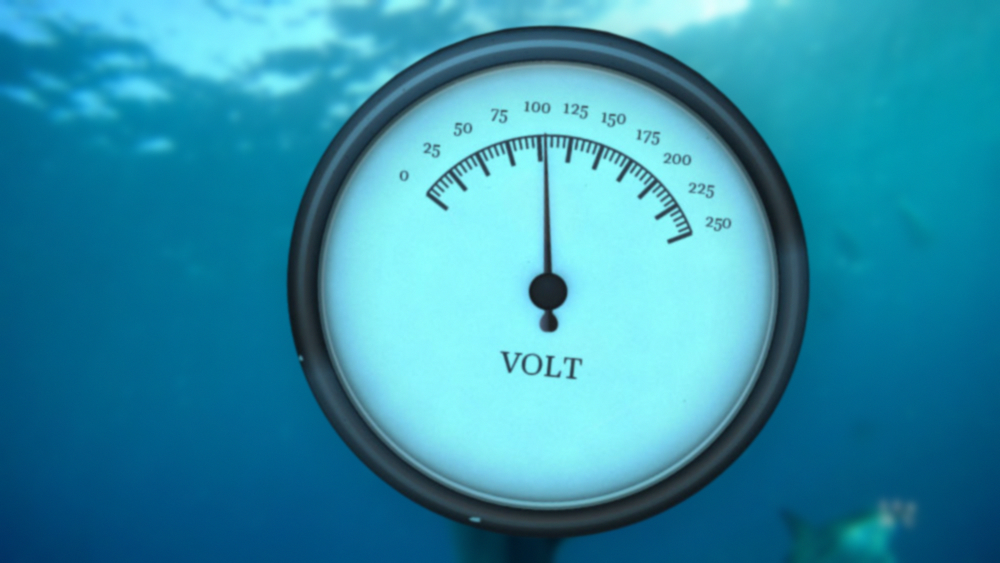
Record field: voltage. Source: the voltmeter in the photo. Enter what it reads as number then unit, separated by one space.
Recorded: 105 V
